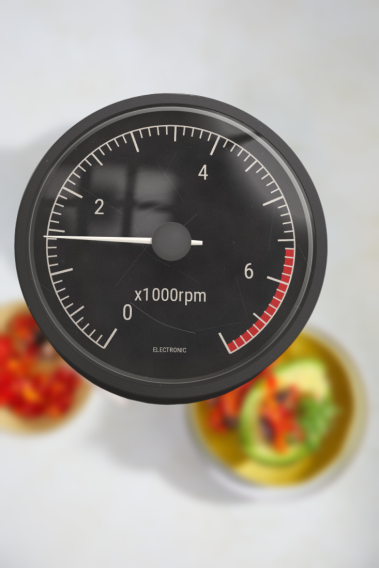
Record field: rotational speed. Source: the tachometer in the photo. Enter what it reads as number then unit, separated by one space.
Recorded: 1400 rpm
